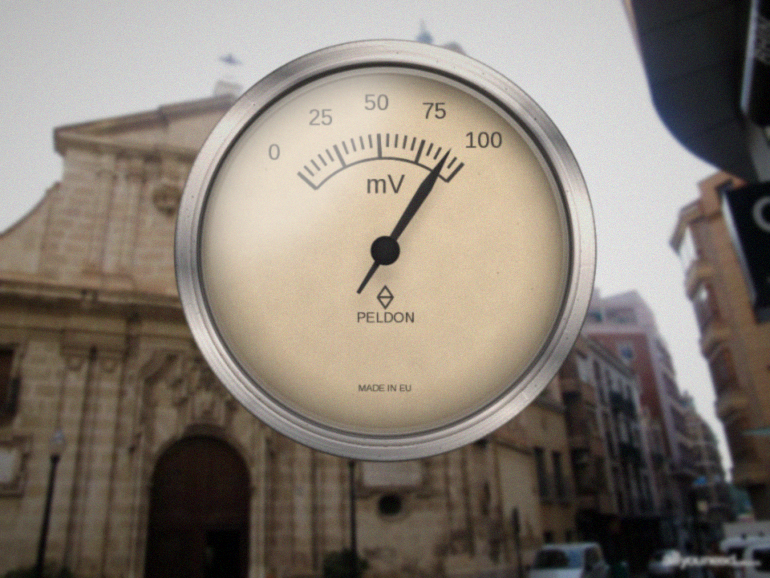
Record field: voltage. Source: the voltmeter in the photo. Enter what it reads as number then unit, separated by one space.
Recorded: 90 mV
